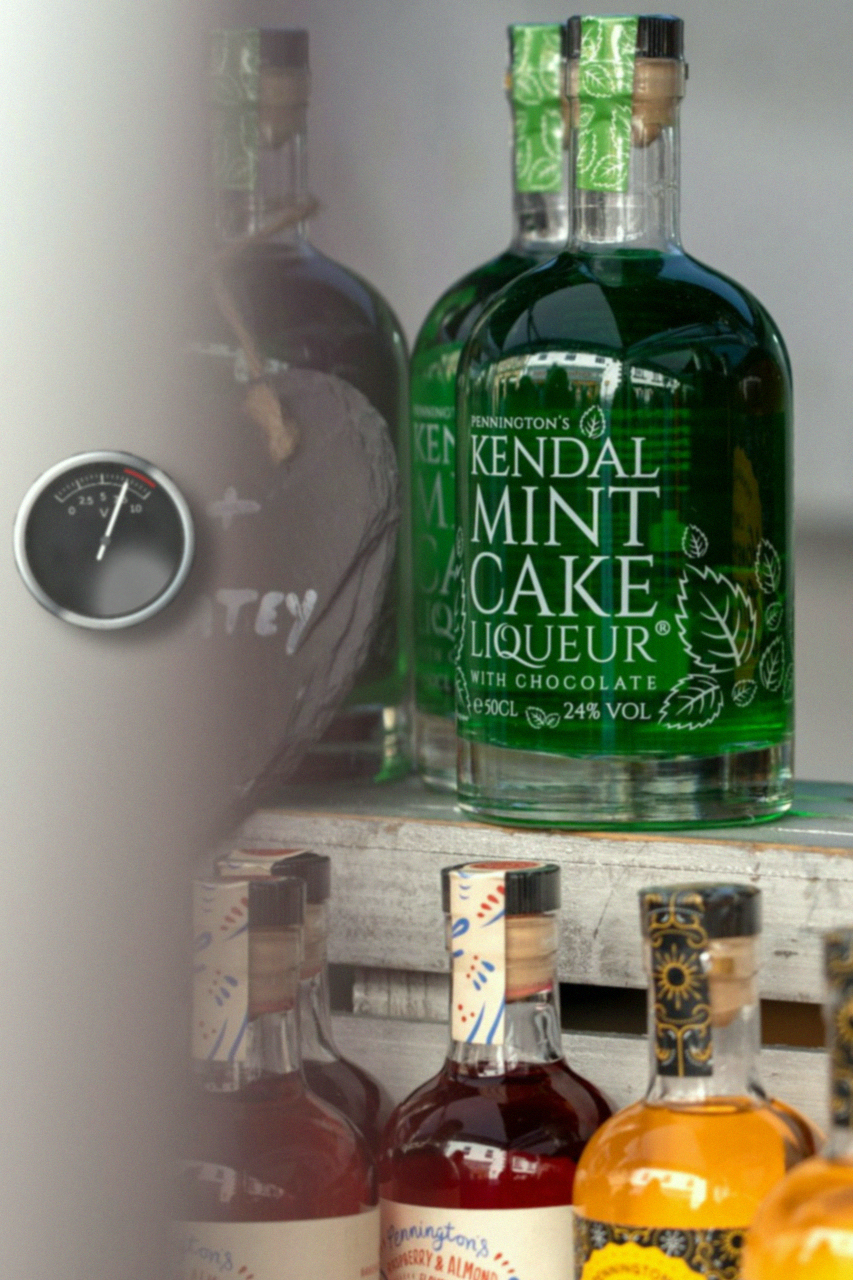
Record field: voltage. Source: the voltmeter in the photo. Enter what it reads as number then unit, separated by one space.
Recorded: 7.5 V
